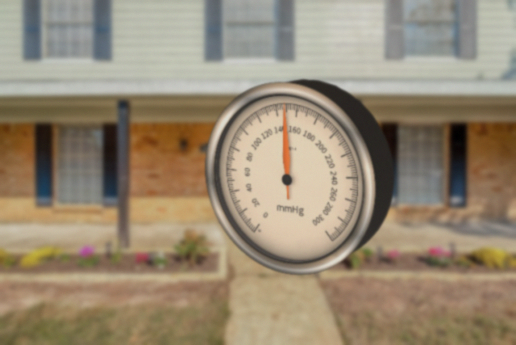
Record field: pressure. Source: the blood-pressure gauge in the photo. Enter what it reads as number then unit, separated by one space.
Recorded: 150 mmHg
